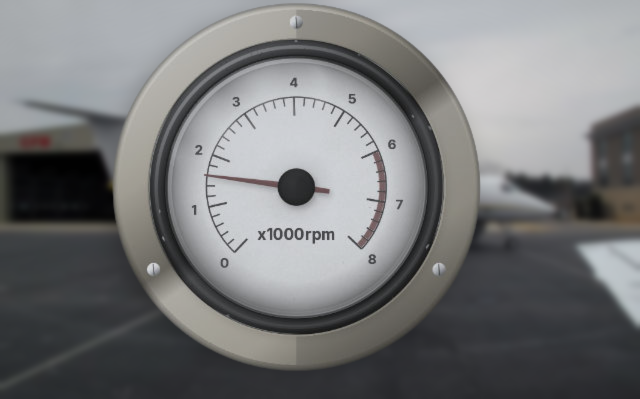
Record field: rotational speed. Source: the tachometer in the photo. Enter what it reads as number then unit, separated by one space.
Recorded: 1600 rpm
